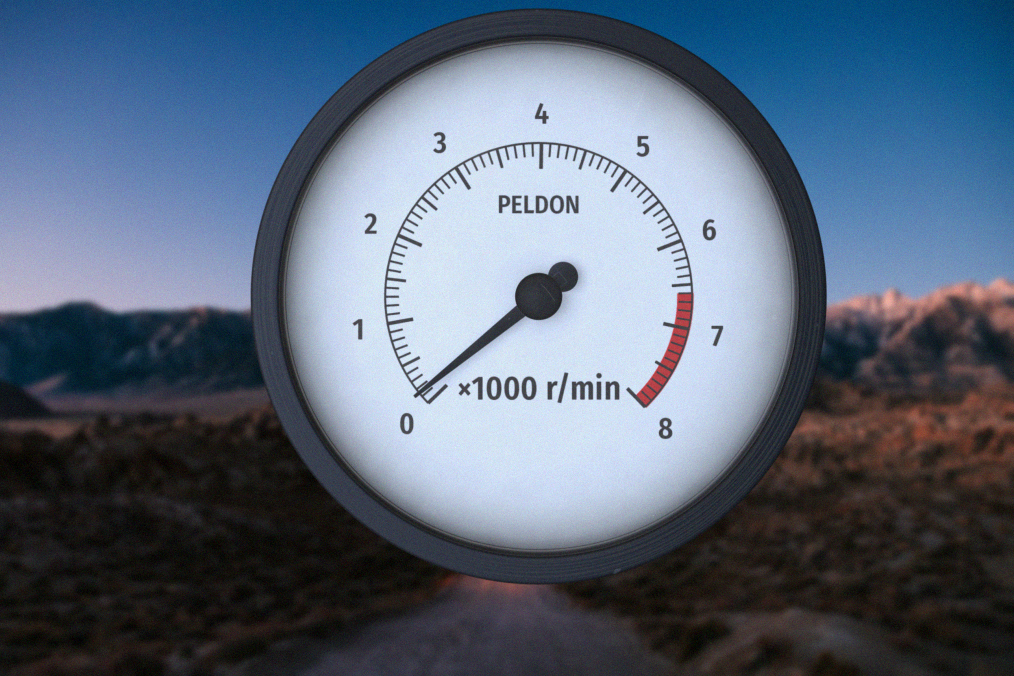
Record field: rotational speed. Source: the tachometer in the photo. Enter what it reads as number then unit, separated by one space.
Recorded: 150 rpm
